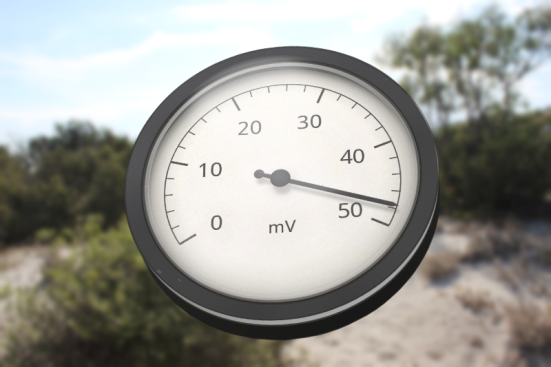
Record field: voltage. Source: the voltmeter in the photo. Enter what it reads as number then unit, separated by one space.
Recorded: 48 mV
